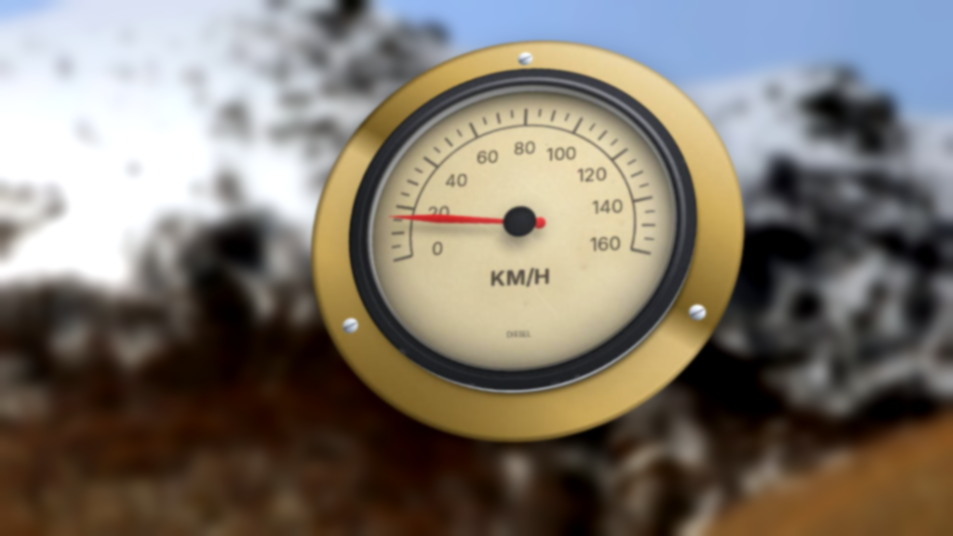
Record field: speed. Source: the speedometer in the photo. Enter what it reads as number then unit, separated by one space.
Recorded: 15 km/h
